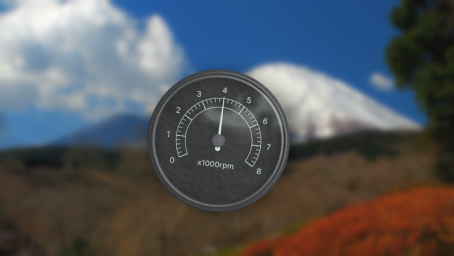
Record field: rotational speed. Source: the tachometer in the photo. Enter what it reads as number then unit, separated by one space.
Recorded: 4000 rpm
